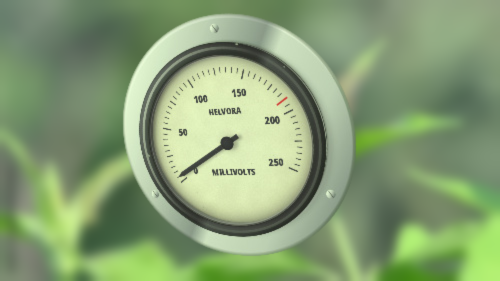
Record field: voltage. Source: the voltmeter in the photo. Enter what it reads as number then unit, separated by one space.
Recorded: 5 mV
